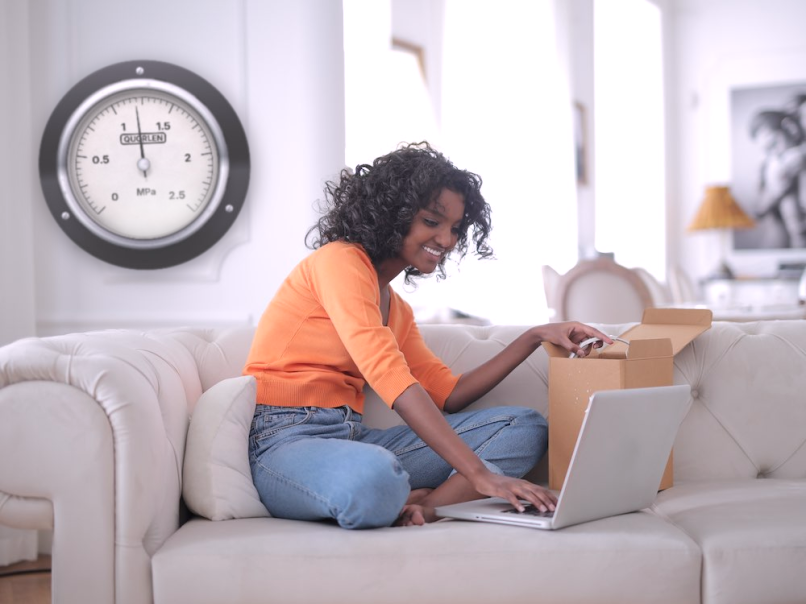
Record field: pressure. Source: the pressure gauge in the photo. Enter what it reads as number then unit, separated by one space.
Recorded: 1.2 MPa
